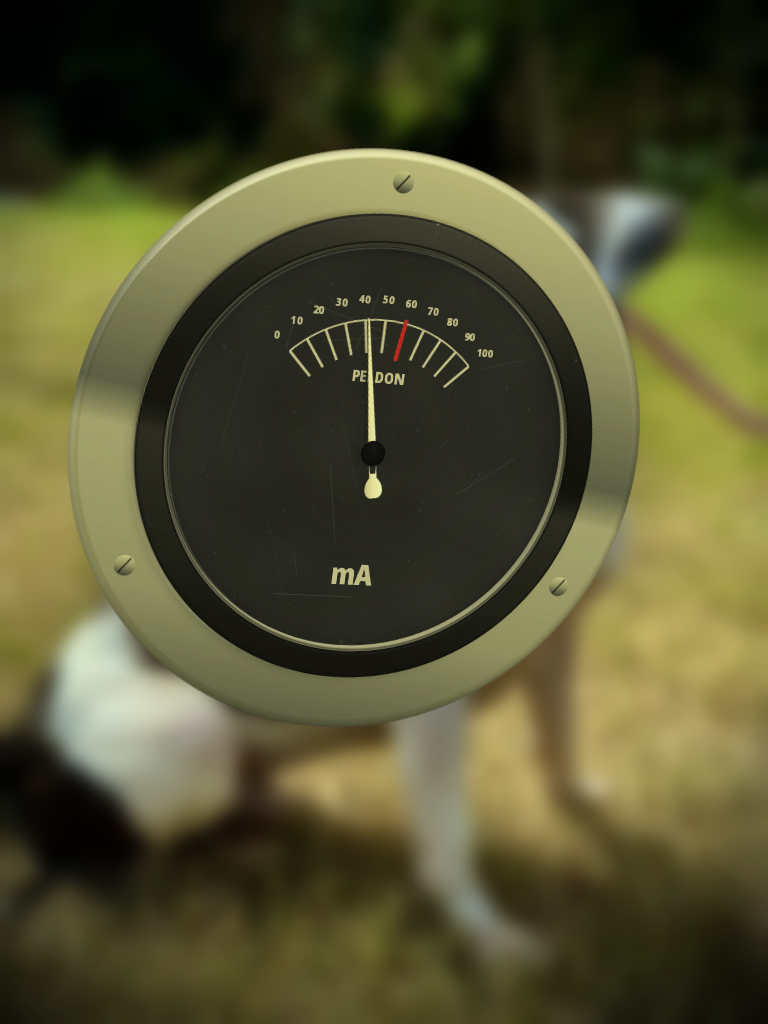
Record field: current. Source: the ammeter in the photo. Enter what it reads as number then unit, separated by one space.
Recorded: 40 mA
